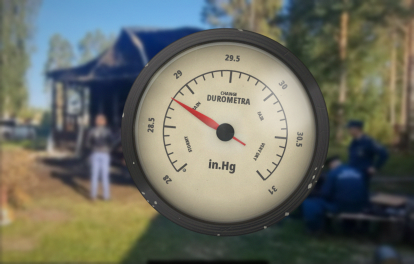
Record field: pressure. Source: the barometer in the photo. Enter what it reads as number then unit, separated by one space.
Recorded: 28.8 inHg
